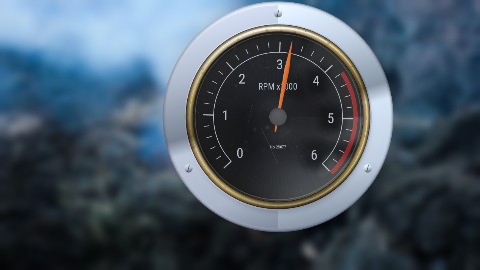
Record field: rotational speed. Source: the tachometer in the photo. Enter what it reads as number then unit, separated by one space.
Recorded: 3200 rpm
